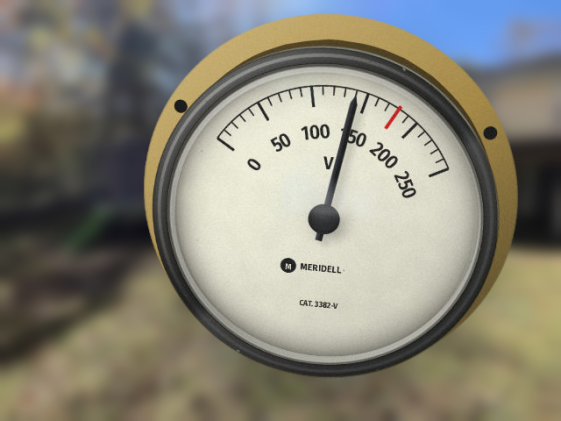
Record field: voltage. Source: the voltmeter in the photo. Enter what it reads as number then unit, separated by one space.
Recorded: 140 V
